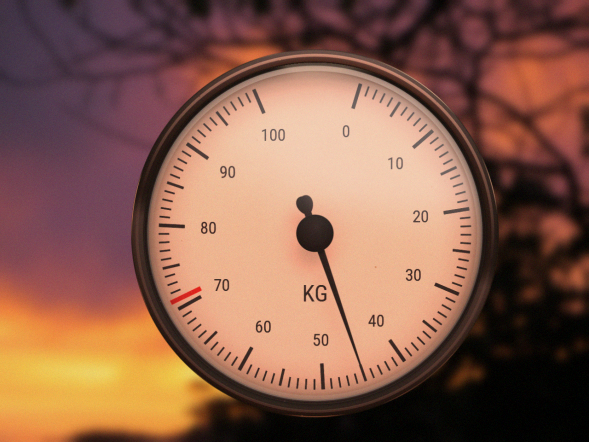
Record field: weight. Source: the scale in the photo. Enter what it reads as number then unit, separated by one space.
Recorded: 45 kg
